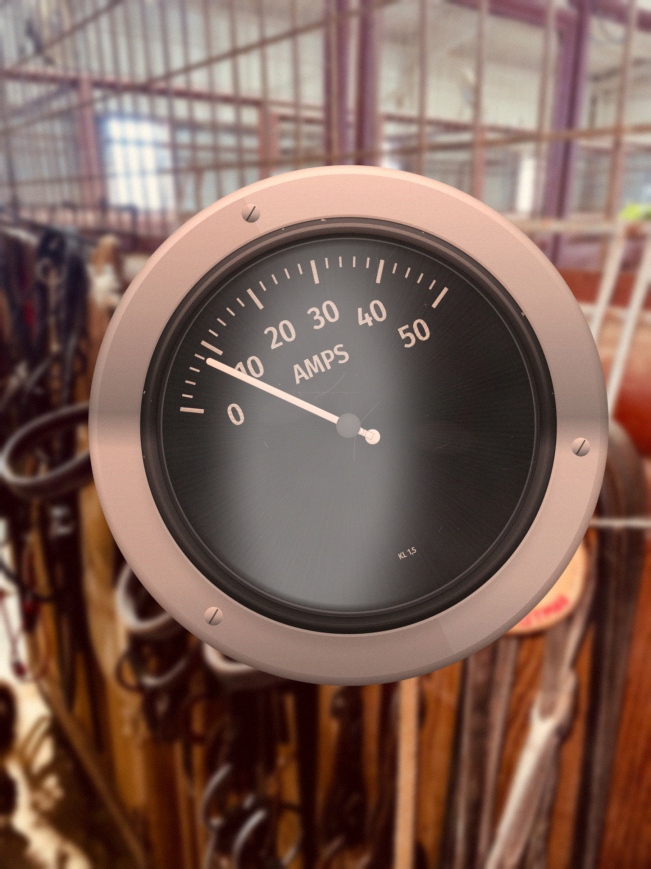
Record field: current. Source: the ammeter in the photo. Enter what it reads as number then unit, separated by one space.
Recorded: 8 A
